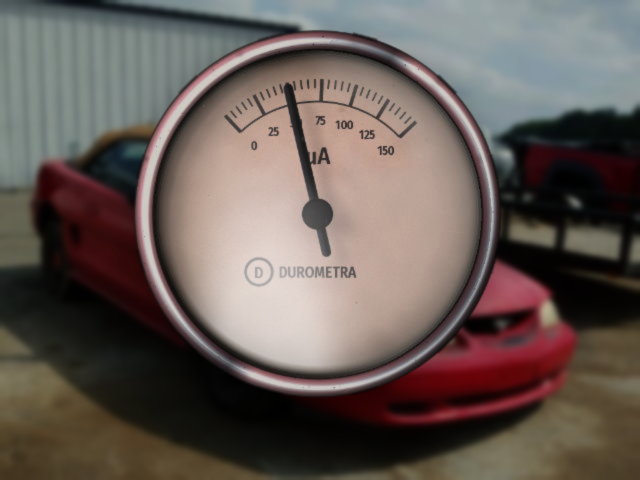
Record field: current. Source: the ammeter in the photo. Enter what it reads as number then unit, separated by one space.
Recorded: 50 µA
